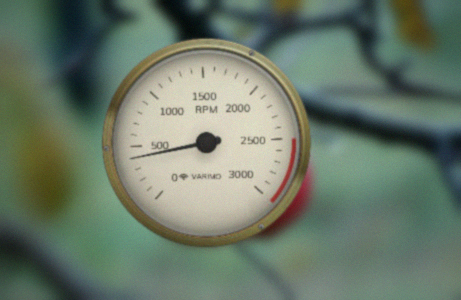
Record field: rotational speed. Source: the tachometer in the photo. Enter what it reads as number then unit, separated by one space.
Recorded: 400 rpm
